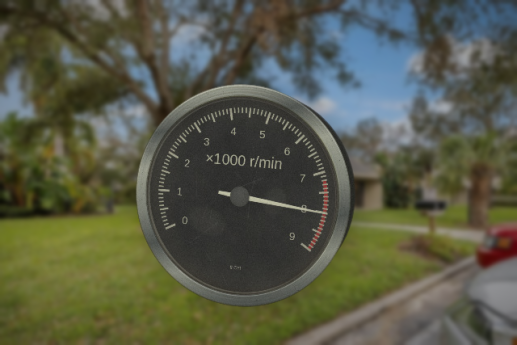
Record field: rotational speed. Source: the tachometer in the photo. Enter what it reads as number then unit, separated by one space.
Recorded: 8000 rpm
